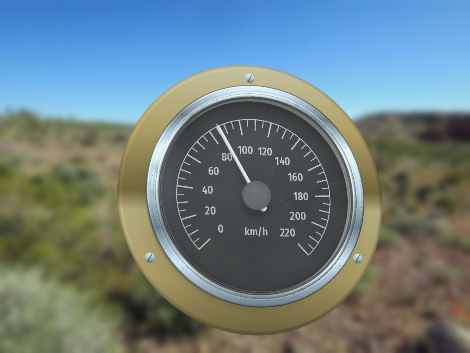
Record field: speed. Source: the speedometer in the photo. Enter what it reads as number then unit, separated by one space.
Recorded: 85 km/h
